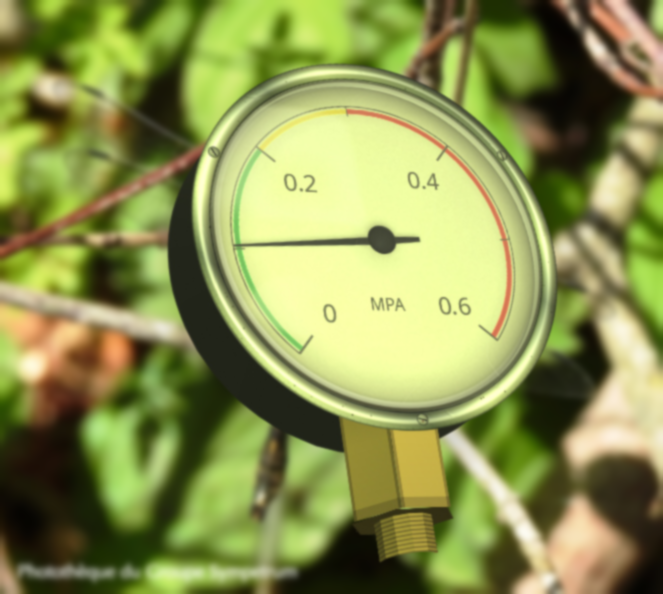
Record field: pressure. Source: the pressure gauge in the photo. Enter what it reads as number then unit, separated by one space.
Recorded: 0.1 MPa
